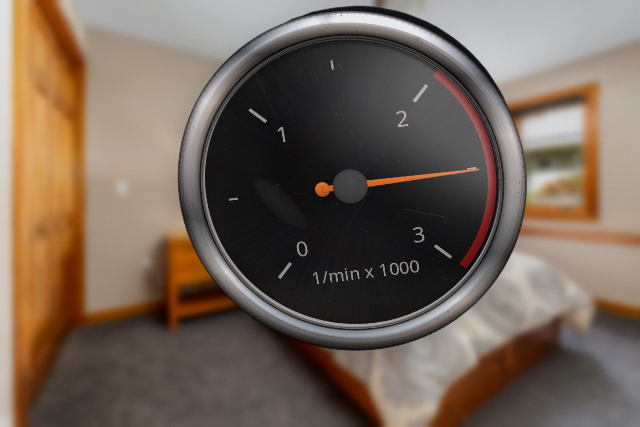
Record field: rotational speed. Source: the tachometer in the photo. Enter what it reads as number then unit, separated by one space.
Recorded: 2500 rpm
